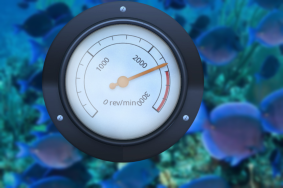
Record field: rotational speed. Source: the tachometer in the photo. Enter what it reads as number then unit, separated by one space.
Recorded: 2300 rpm
